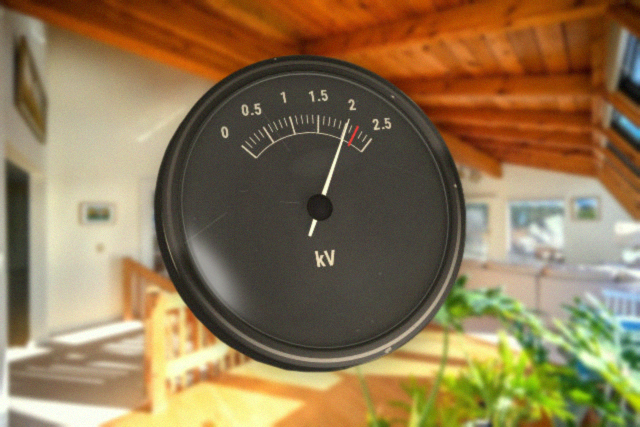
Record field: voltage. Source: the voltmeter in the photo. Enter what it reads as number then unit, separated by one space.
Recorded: 2 kV
